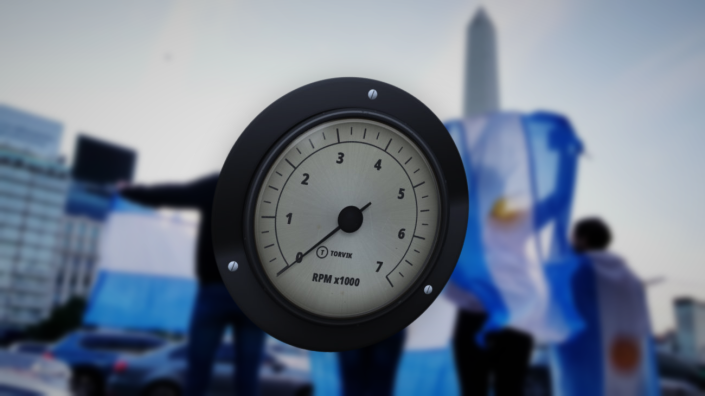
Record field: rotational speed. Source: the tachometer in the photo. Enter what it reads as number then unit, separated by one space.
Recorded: 0 rpm
